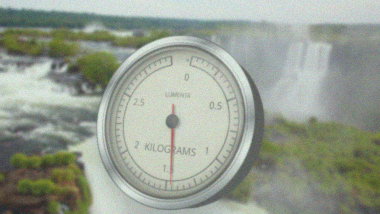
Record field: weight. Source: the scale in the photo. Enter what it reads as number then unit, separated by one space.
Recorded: 1.45 kg
